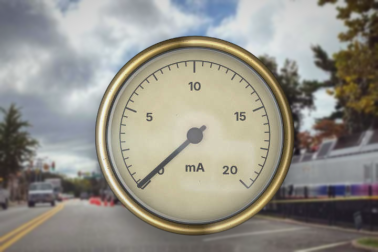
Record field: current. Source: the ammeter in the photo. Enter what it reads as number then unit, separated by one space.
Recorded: 0.25 mA
